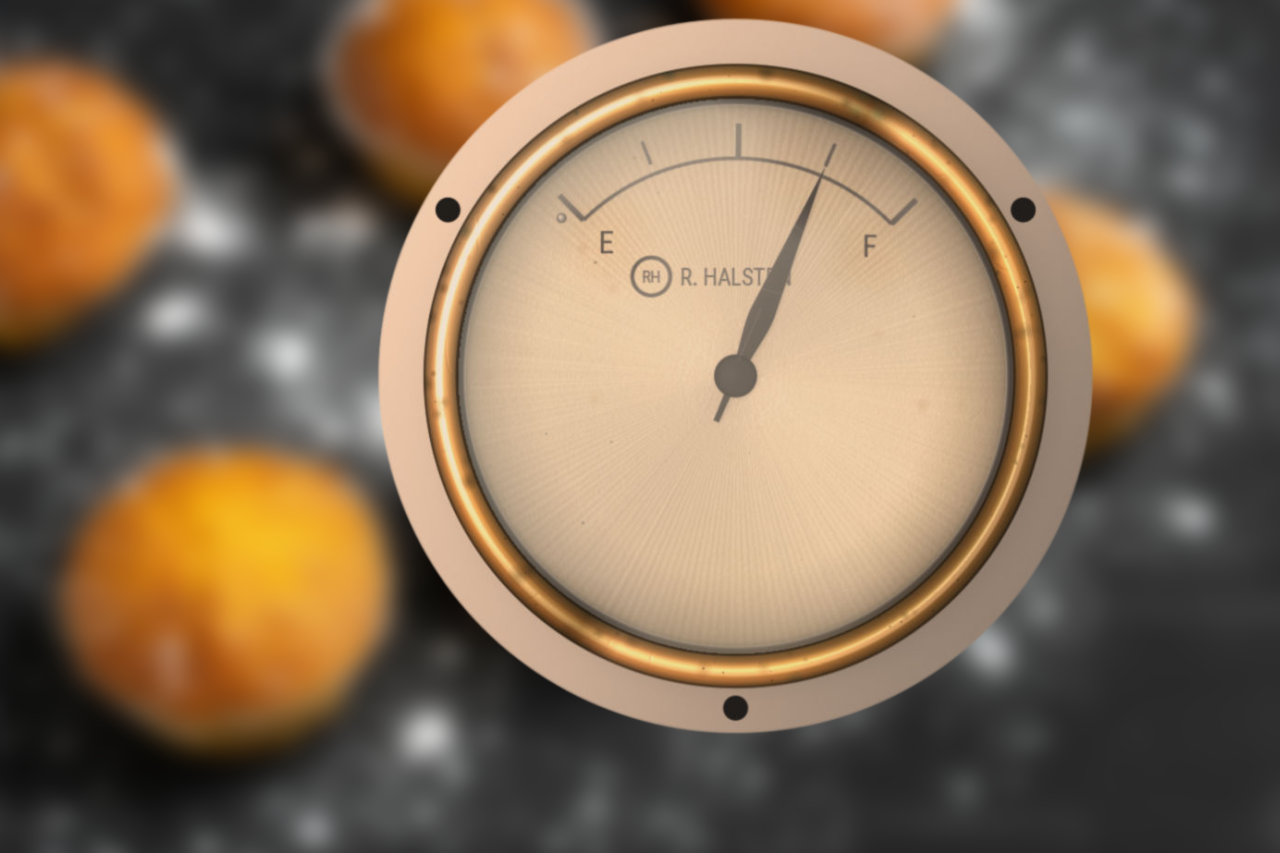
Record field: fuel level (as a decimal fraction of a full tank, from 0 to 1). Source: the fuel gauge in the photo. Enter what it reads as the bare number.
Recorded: 0.75
